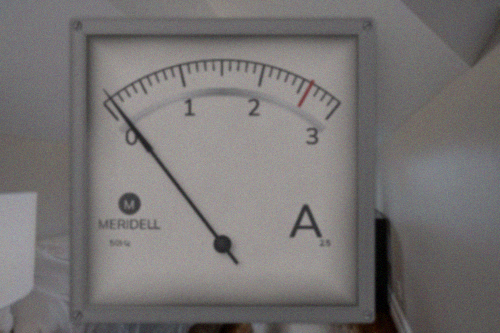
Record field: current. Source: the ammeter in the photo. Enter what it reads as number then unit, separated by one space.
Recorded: 0.1 A
